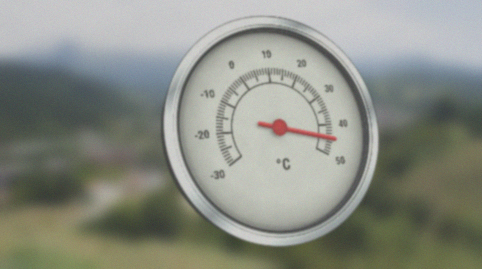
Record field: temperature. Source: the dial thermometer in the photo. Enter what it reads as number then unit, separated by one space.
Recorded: 45 °C
